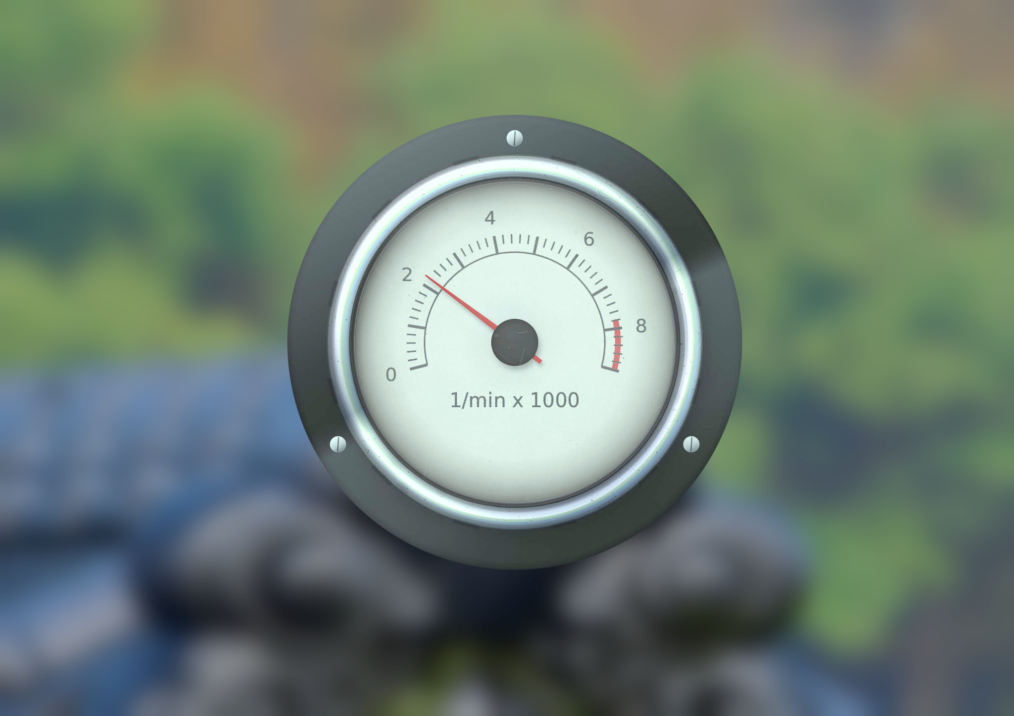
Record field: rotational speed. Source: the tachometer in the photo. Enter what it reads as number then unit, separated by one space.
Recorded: 2200 rpm
